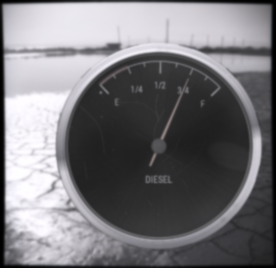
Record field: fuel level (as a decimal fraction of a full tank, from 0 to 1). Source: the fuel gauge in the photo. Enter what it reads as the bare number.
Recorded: 0.75
